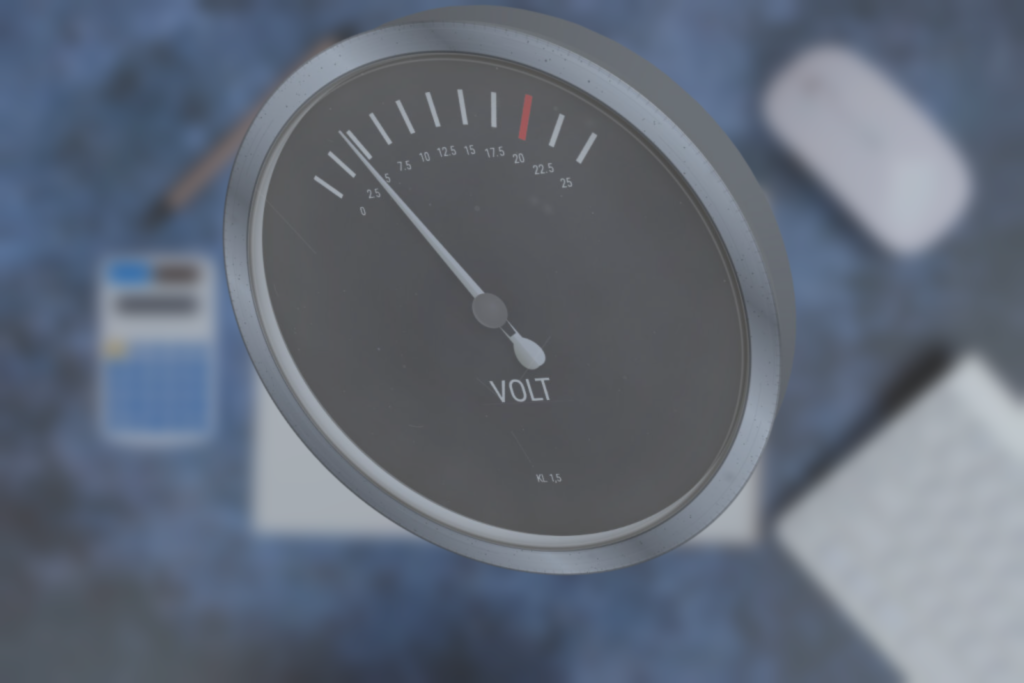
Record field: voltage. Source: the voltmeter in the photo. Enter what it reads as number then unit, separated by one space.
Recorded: 5 V
